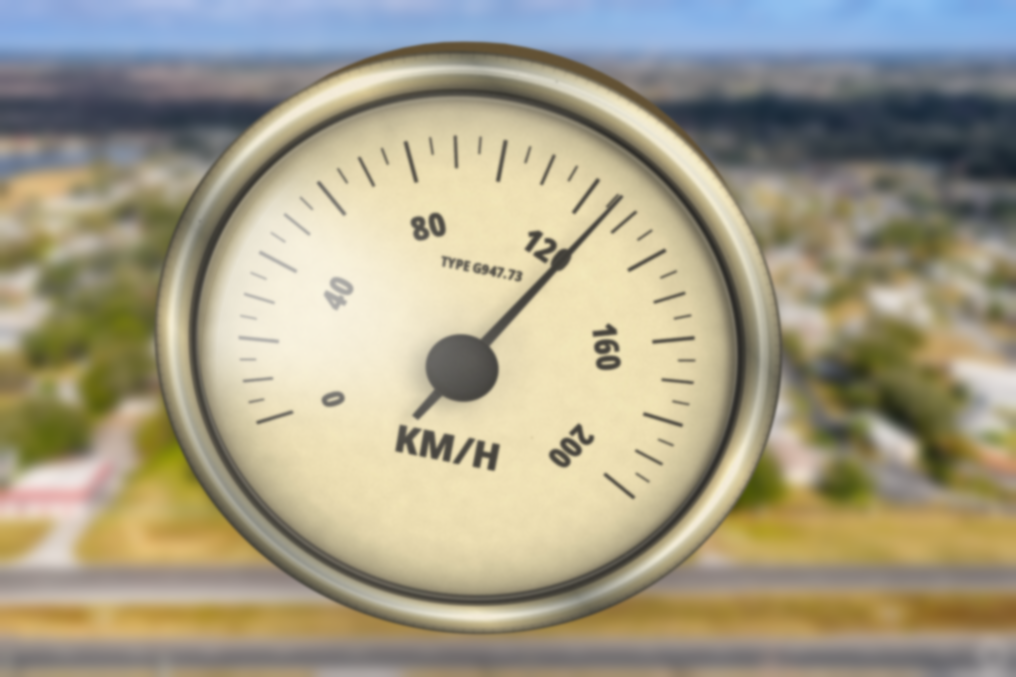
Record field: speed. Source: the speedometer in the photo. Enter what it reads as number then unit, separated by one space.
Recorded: 125 km/h
